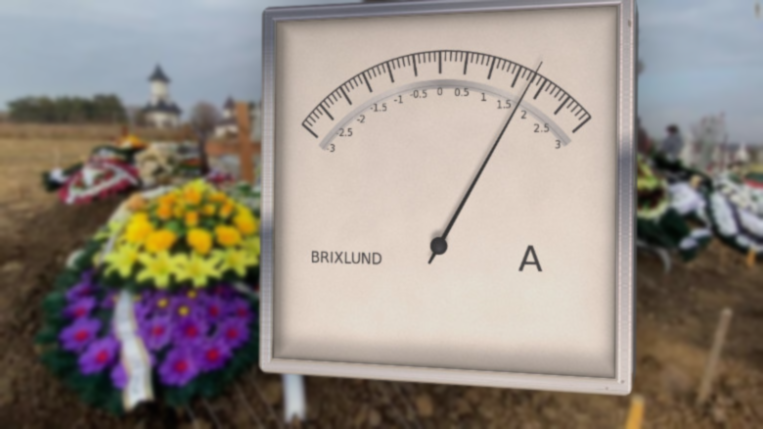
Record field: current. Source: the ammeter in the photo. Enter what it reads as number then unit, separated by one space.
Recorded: 1.8 A
